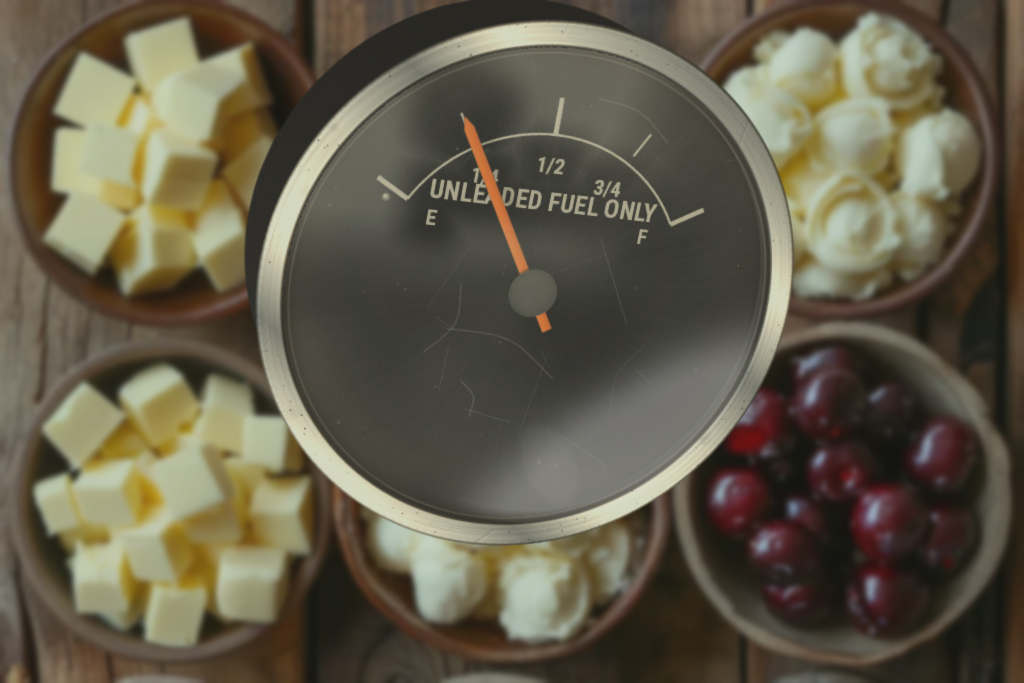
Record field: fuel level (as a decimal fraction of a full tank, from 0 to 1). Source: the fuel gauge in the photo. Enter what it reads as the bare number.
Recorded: 0.25
